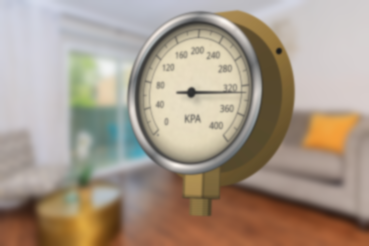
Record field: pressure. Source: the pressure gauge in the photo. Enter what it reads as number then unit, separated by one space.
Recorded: 330 kPa
